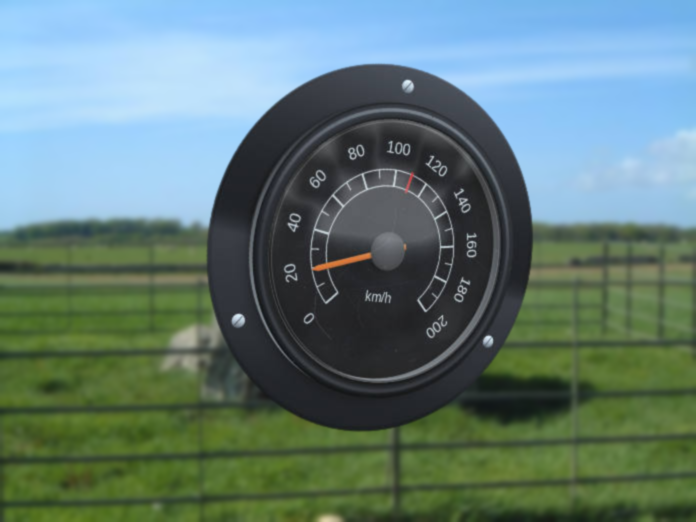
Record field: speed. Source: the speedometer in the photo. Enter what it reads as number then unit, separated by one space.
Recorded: 20 km/h
